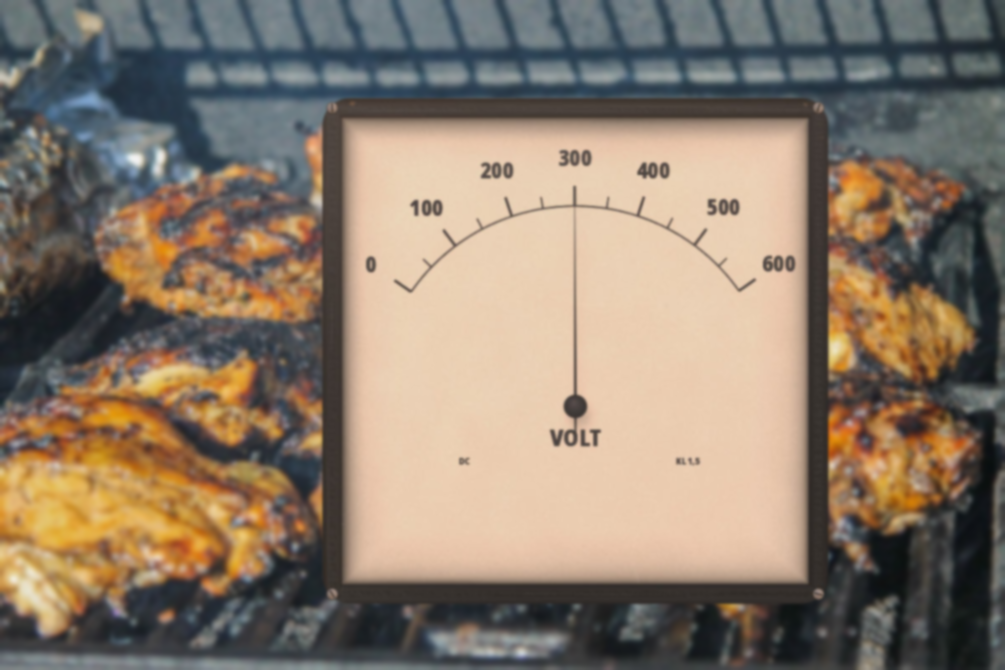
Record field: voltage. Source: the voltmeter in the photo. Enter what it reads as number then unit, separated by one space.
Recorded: 300 V
